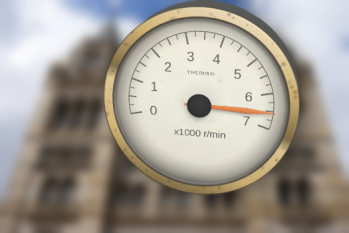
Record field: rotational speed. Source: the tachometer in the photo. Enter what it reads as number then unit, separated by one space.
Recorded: 6500 rpm
